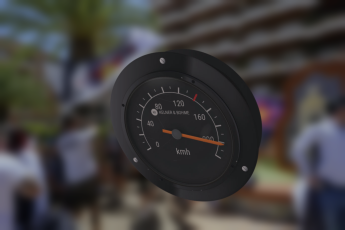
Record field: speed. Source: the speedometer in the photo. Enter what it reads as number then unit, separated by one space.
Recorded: 200 km/h
